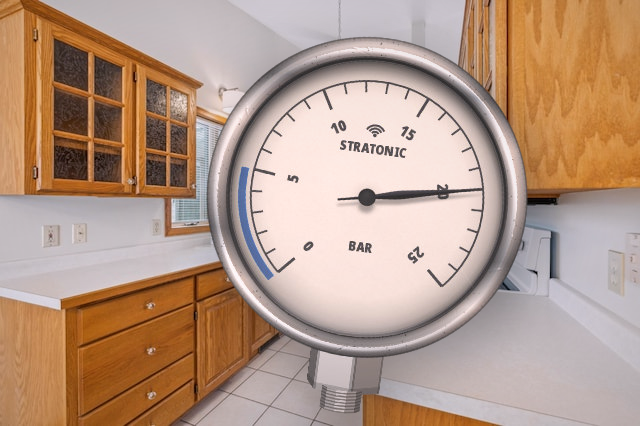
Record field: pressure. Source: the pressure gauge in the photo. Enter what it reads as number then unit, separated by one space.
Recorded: 20 bar
